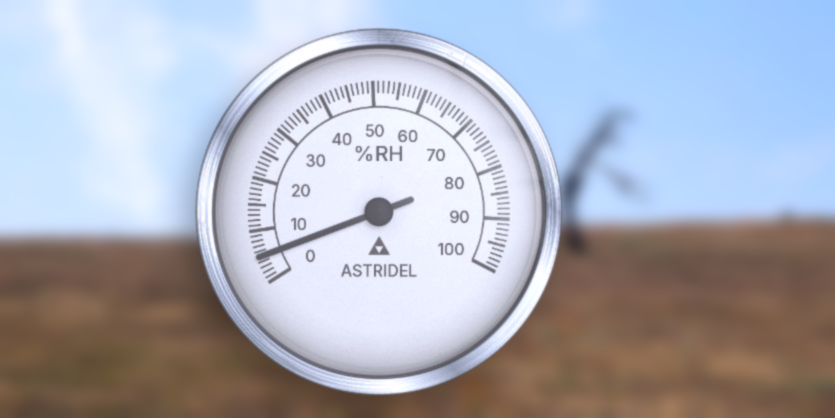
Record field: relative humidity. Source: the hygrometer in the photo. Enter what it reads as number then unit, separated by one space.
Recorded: 5 %
